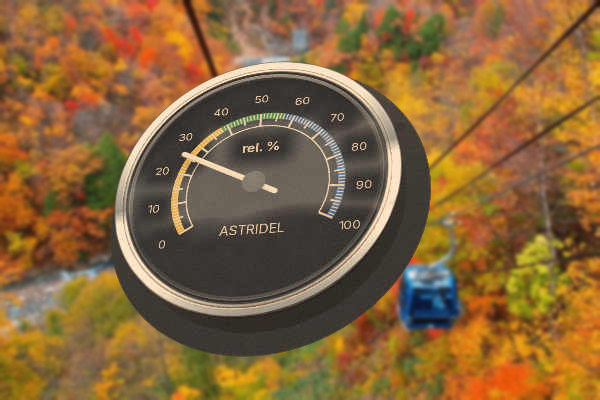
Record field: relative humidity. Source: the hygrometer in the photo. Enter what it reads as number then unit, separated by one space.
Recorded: 25 %
